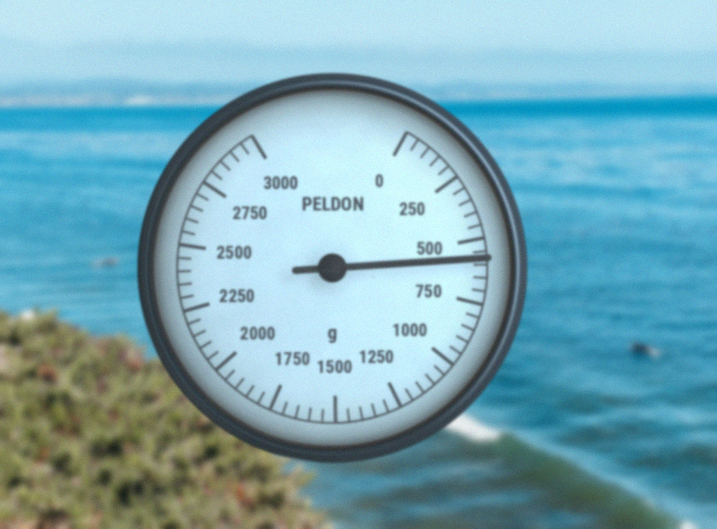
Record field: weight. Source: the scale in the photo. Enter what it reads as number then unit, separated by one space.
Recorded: 575 g
